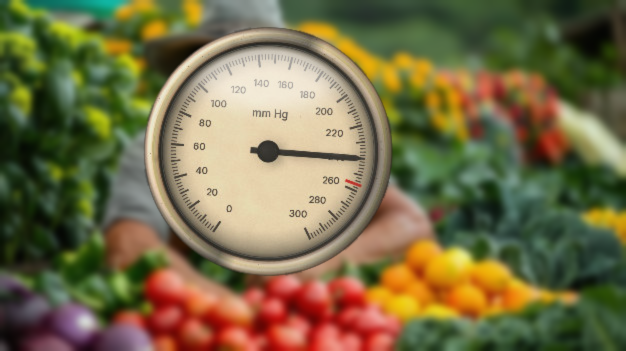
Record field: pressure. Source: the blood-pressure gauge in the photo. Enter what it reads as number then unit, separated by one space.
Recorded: 240 mmHg
